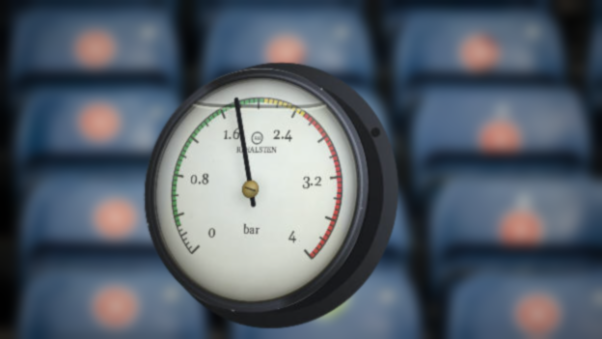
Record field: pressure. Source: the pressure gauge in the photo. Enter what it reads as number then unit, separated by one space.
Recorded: 1.8 bar
